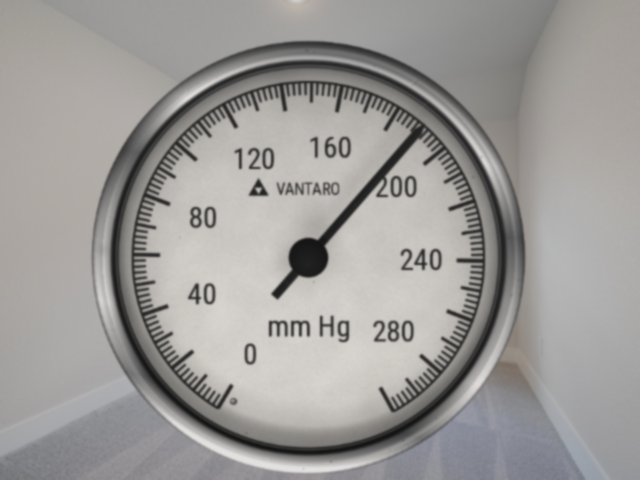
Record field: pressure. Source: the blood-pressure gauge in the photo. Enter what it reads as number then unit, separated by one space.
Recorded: 190 mmHg
